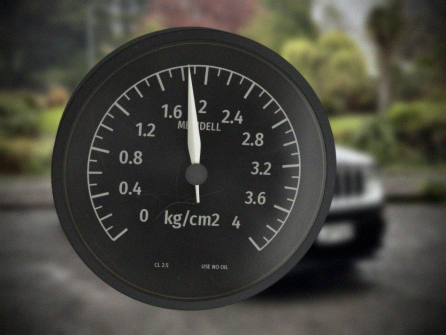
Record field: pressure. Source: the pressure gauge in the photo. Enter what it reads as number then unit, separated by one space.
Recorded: 1.85 kg/cm²
